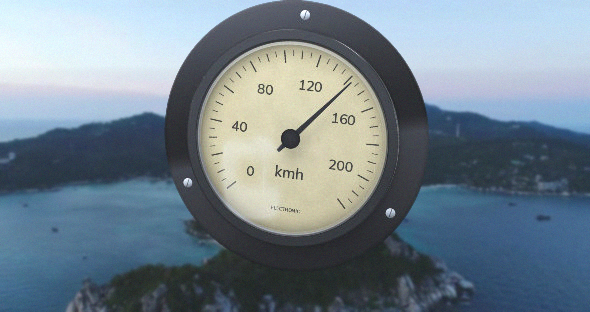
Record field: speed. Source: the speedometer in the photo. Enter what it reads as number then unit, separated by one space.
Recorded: 142.5 km/h
